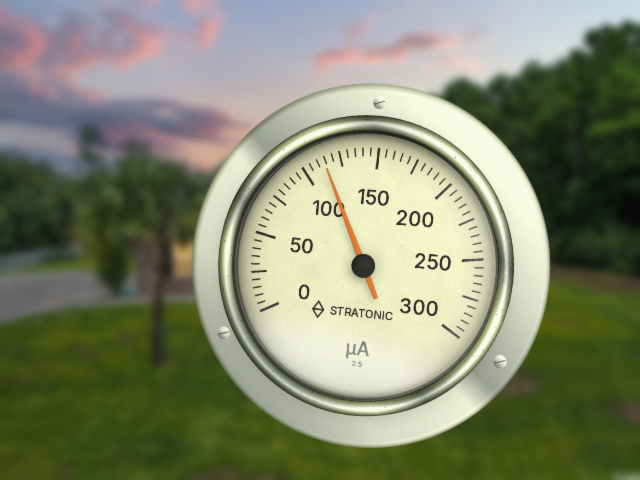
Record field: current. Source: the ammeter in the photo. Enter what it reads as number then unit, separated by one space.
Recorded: 115 µA
